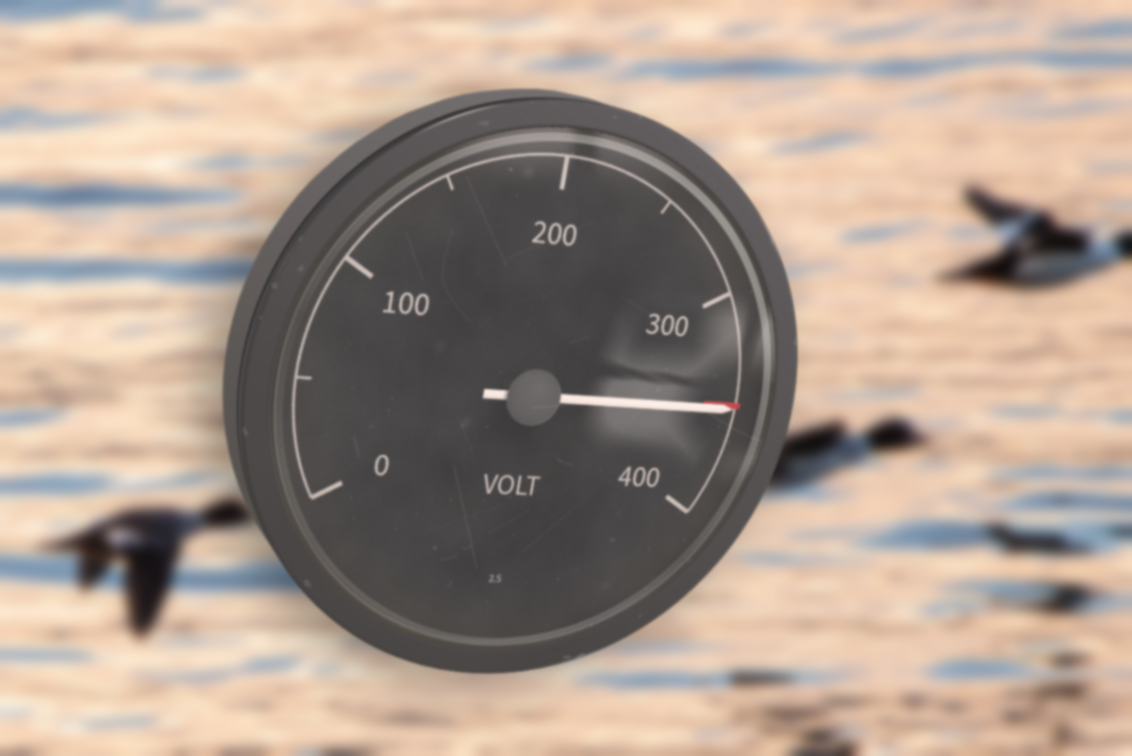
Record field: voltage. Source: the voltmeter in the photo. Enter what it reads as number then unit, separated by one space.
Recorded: 350 V
